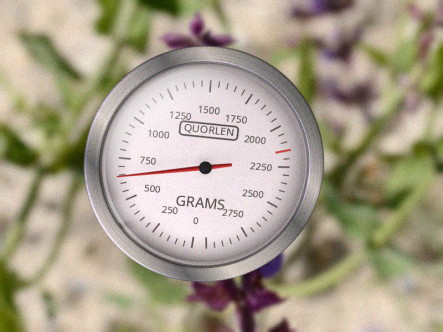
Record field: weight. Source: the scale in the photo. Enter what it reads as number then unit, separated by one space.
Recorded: 650 g
